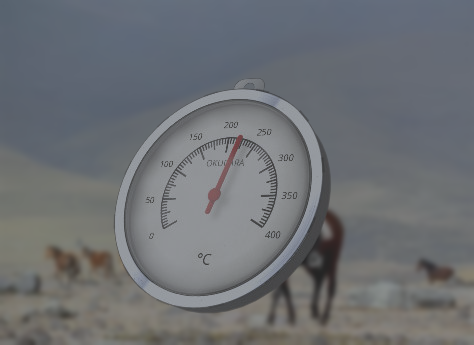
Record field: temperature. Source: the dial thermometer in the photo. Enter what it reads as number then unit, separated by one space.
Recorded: 225 °C
